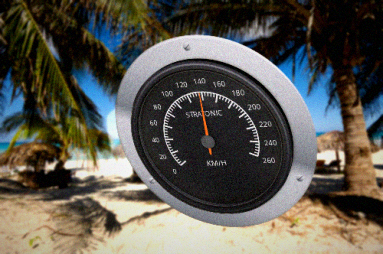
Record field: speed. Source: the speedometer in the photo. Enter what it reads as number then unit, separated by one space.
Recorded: 140 km/h
